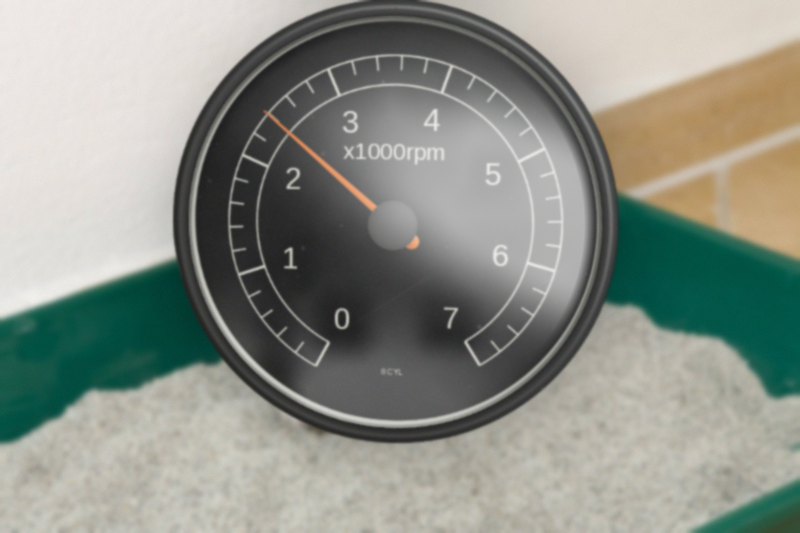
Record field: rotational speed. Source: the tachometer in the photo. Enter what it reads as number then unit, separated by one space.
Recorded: 2400 rpm
